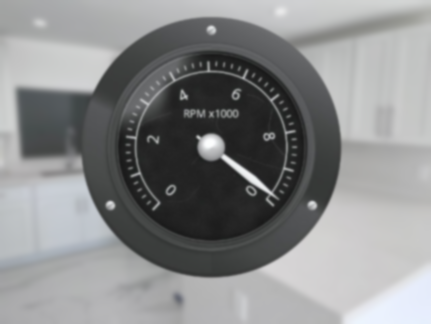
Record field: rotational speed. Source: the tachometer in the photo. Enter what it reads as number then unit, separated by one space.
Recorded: 9800 rpm
